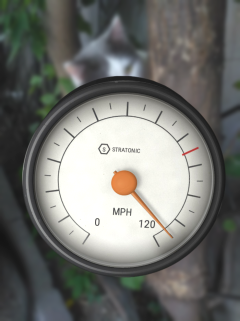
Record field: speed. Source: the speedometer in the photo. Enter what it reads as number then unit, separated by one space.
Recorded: 115 mph
